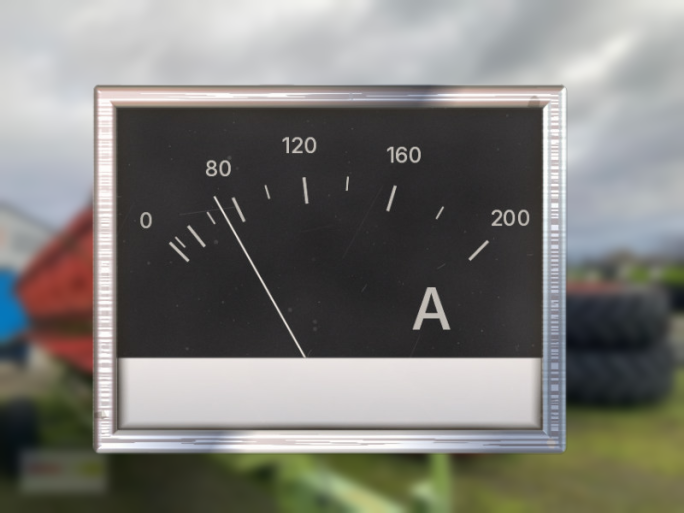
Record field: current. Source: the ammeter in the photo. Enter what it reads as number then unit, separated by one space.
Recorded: 70 A
